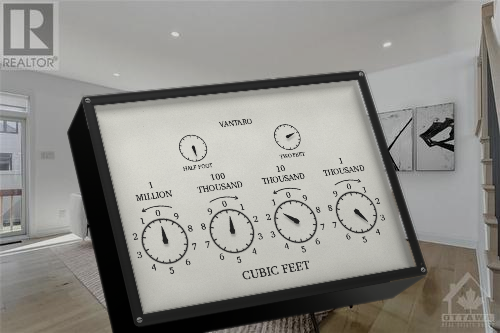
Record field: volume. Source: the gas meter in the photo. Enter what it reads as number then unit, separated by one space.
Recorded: 1400 ft³
